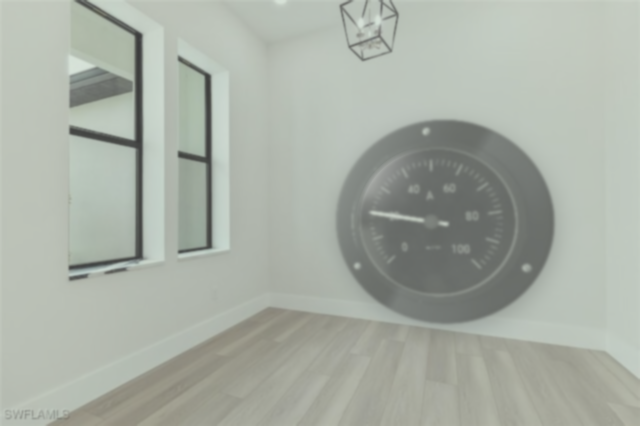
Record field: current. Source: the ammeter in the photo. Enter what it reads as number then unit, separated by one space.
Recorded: 20 A
